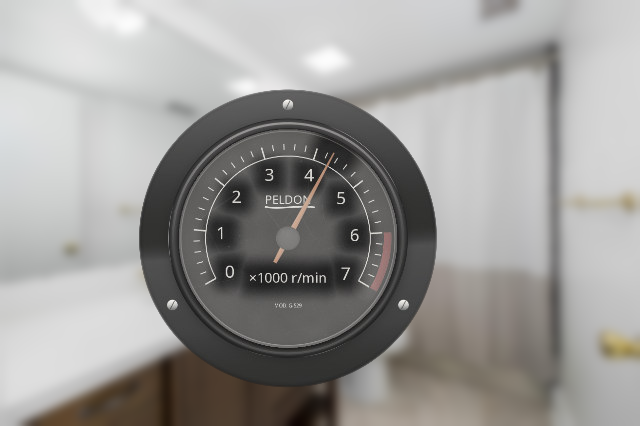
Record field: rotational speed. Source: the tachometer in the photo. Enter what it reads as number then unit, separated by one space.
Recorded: 4300 rpm
